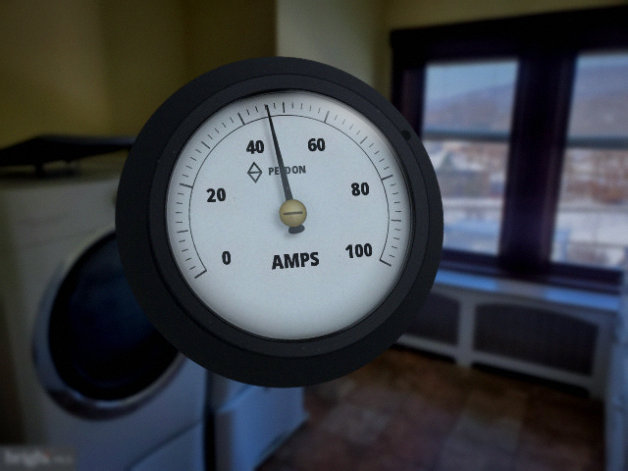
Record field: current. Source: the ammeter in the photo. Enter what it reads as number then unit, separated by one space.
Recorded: 46 A
